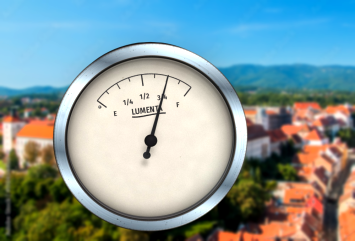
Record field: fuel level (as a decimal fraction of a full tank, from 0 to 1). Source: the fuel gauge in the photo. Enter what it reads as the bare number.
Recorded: 0.75
